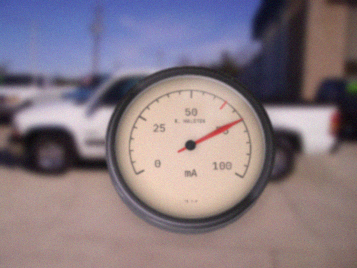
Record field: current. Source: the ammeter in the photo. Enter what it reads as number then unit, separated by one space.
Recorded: 75 mA
